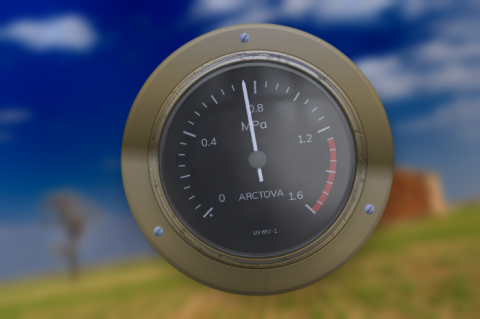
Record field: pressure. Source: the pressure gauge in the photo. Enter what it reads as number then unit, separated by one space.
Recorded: 0.75 MPa
